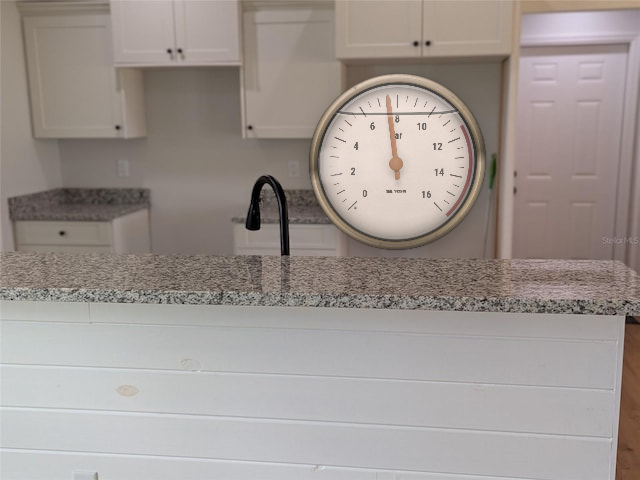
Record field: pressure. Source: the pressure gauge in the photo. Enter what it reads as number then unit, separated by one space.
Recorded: 7.5 bar
